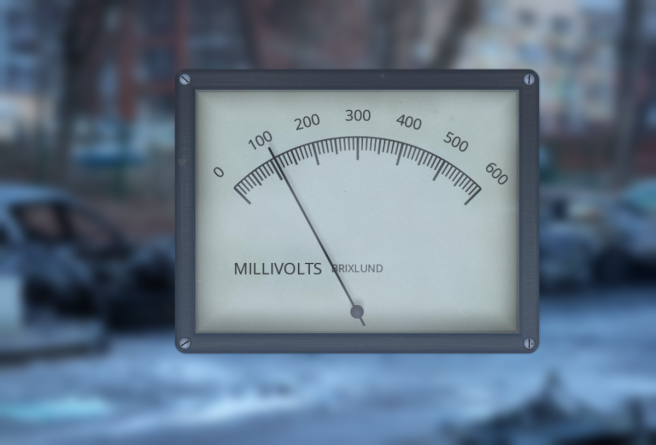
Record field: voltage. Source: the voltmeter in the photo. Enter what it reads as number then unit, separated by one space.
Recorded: 110 mV
